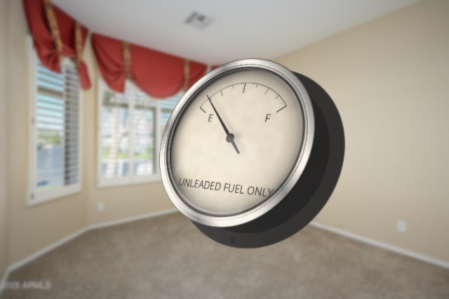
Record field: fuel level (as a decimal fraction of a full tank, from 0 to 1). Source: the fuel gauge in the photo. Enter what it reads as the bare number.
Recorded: 0.125
